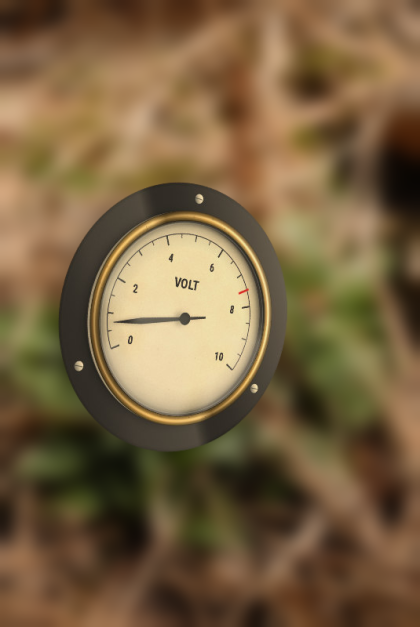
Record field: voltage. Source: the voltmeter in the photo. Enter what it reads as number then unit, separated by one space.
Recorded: 0.75 V
